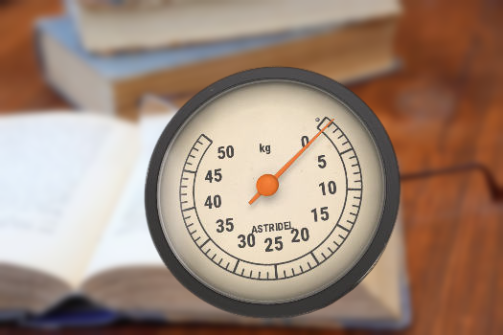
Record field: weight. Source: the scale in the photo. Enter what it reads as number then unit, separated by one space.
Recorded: 1 kg
